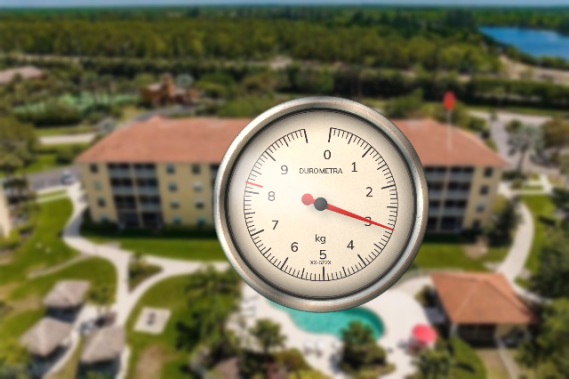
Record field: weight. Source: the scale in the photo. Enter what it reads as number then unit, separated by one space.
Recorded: 3 kg
